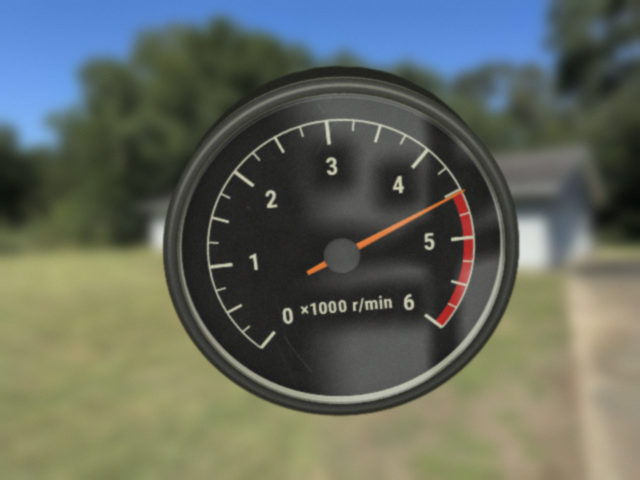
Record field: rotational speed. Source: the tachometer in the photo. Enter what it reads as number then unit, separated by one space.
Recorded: 4500 rpm
